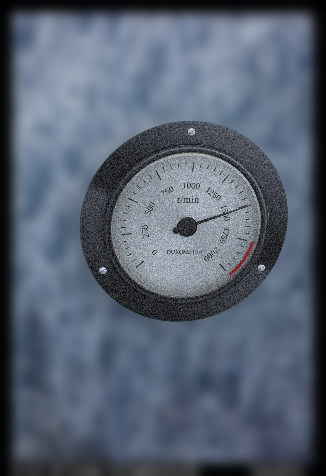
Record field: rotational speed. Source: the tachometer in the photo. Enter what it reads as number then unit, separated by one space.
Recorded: 1500 rpm
